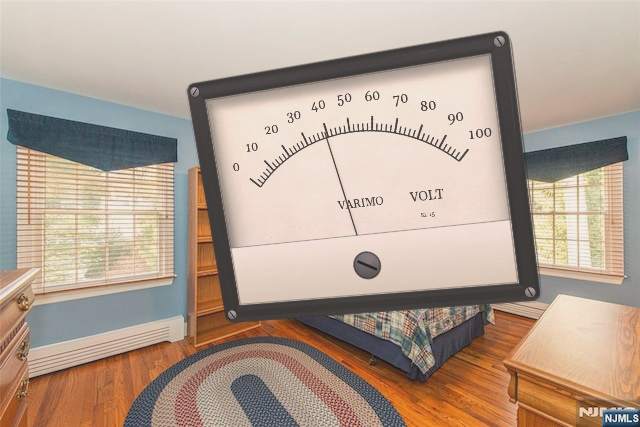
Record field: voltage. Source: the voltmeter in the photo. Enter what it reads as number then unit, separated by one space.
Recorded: 40 V
